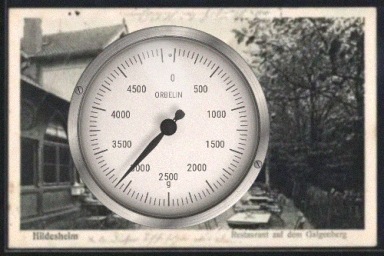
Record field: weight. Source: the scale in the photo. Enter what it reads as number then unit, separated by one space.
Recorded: 3100 g
